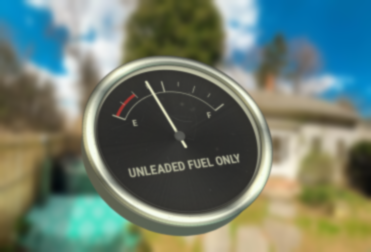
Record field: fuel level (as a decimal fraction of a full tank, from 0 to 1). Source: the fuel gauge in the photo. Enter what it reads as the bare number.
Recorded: 0.375
